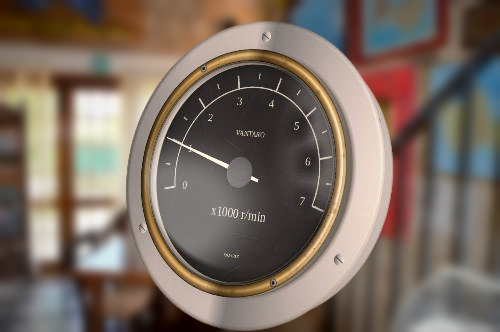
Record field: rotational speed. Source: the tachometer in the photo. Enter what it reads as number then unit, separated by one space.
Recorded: 1000 rpm
